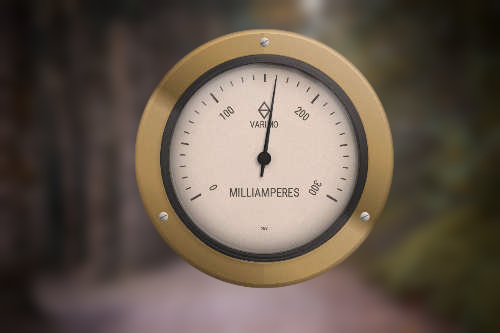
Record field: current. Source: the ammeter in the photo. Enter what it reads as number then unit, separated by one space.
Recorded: 160 mA
